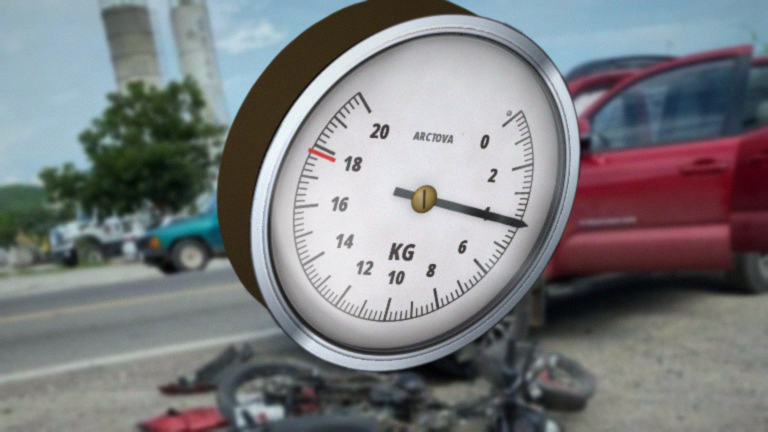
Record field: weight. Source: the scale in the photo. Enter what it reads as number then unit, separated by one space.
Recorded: 4 kg
